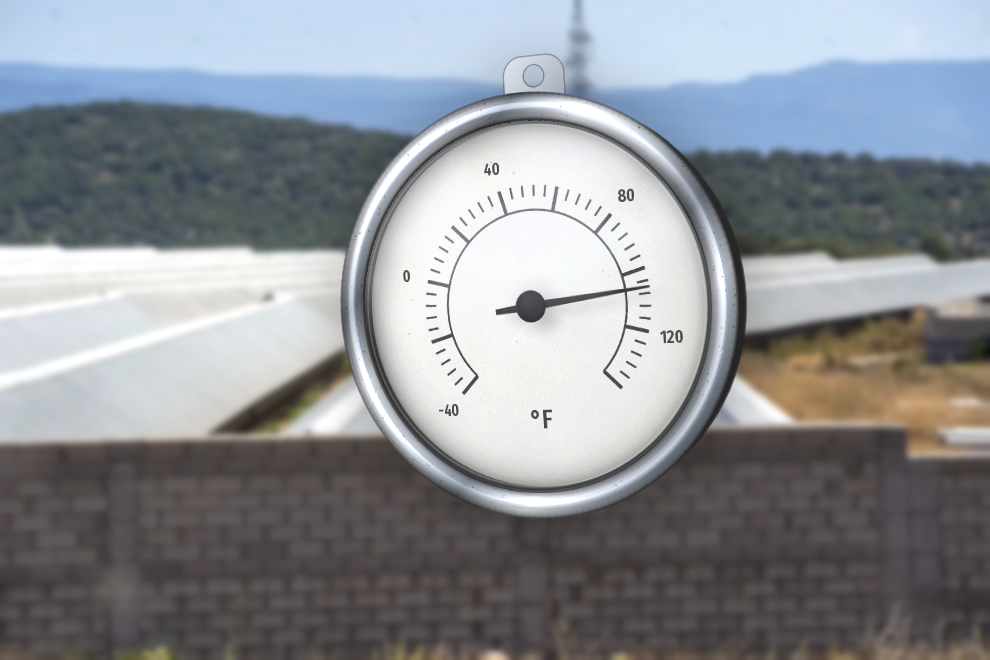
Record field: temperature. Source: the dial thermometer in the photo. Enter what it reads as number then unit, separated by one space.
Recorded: 106 °F
